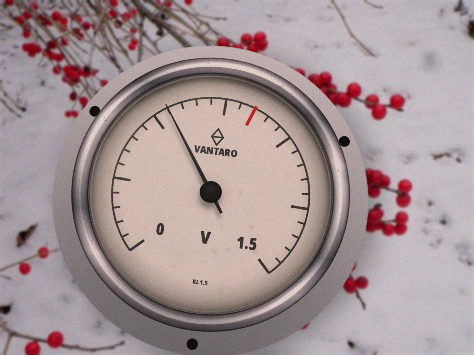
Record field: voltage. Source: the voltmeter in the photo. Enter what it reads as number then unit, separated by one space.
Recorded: 0.55 V
